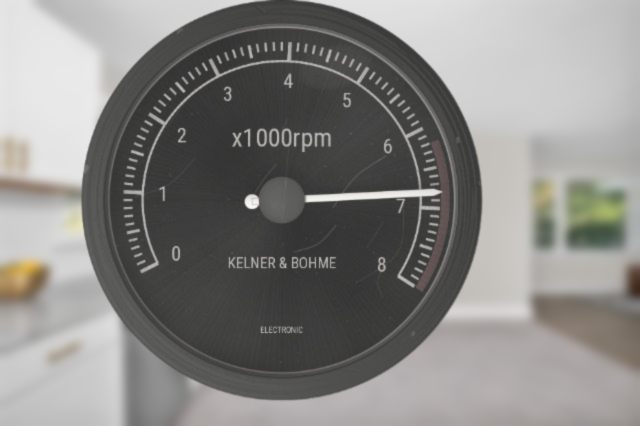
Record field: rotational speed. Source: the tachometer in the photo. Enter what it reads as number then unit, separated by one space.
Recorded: 6800 rpm
